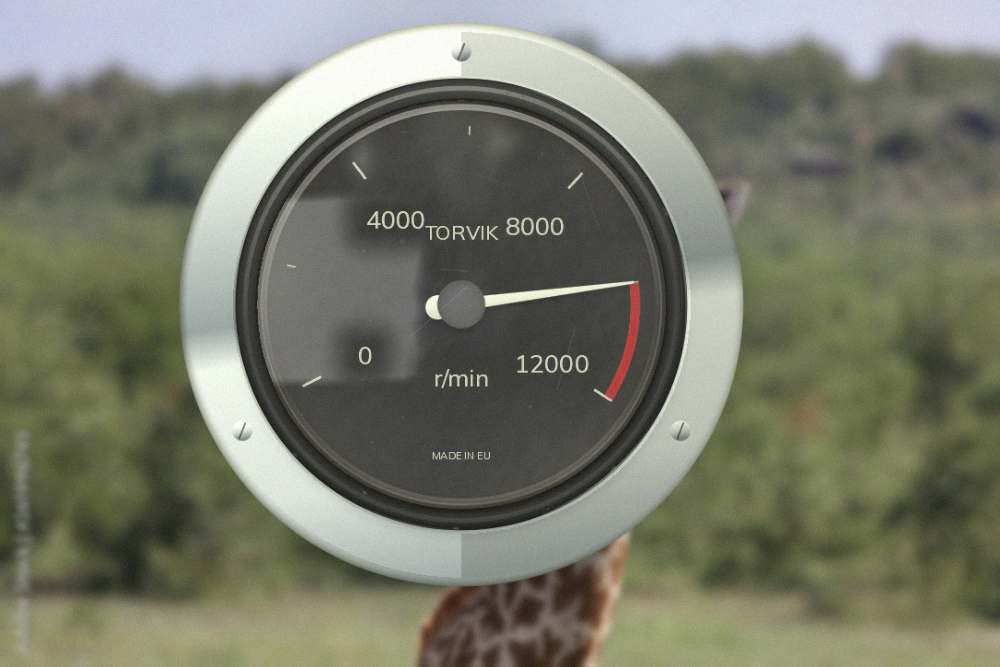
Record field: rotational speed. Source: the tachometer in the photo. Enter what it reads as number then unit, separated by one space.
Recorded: 10000 rpm
